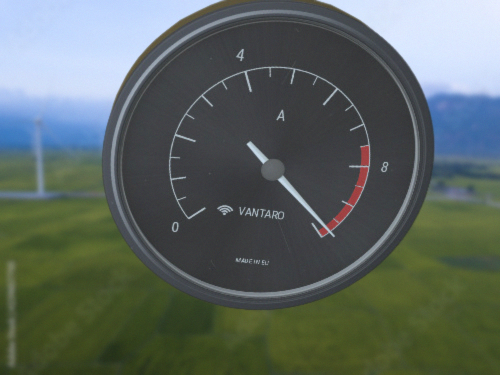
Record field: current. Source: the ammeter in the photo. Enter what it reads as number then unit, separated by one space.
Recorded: 9.75 A
